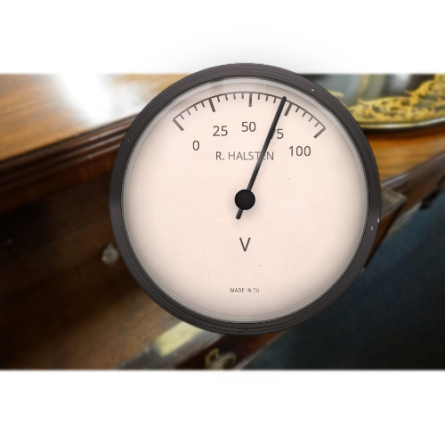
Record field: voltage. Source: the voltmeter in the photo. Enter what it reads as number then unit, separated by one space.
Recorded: 70 V
